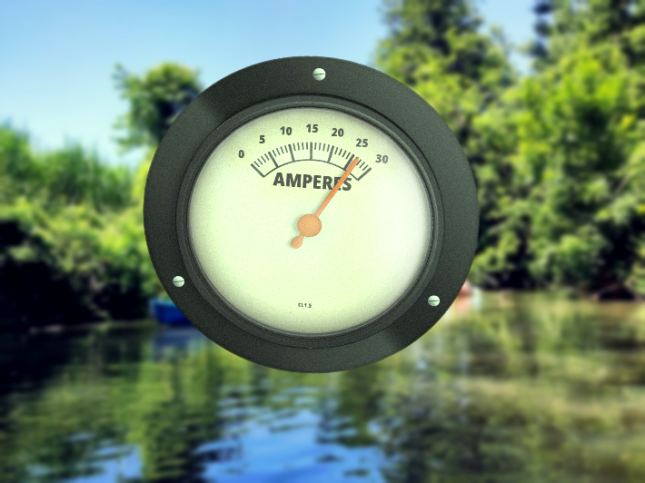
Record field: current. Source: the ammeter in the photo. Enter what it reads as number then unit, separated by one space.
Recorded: 26 A
